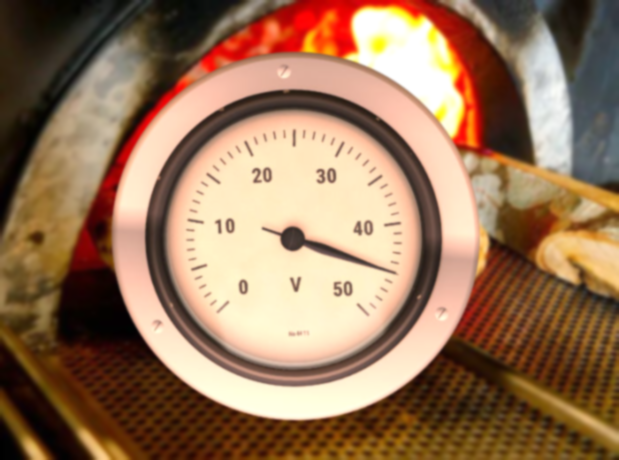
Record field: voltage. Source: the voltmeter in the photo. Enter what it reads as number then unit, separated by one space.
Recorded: 45 V
